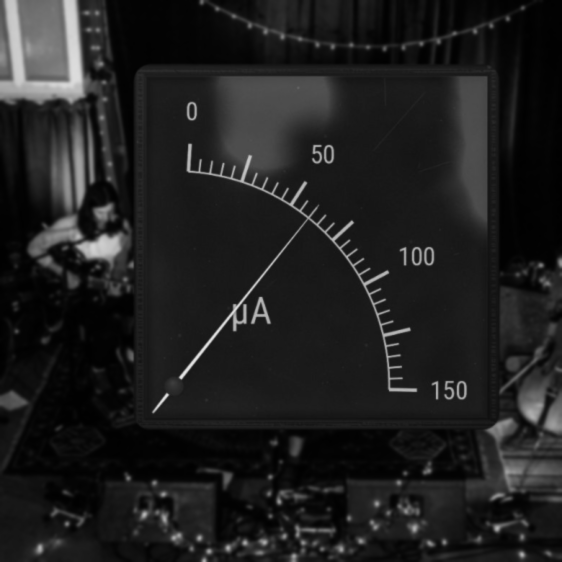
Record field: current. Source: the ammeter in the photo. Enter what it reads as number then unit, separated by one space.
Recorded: 60 µA
